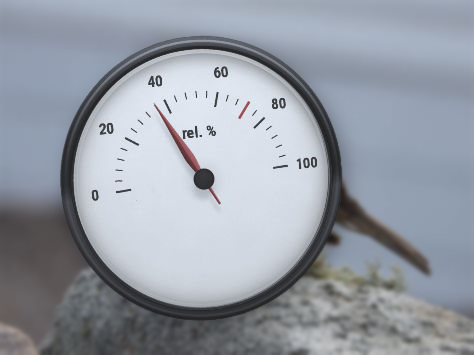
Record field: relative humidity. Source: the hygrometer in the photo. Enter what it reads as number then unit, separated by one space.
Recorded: 36 %
